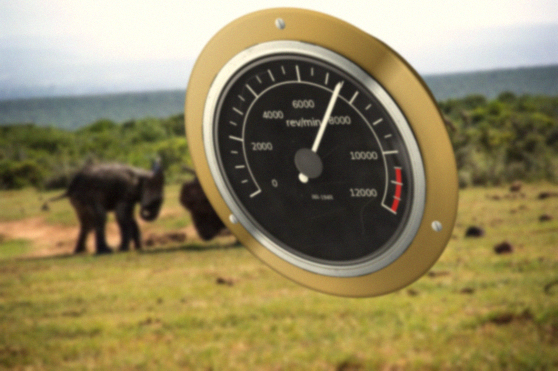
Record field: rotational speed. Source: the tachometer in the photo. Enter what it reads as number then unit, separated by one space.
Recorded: 7500 rpm
